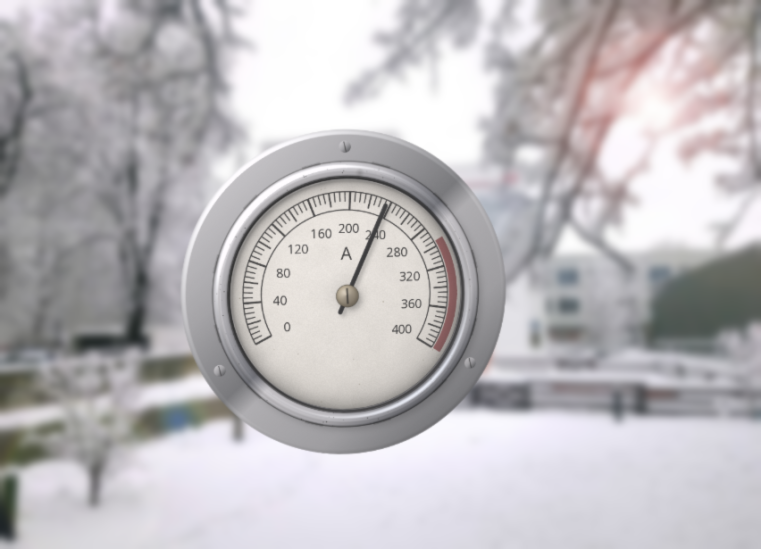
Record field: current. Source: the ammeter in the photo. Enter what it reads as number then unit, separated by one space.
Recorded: 235 A
